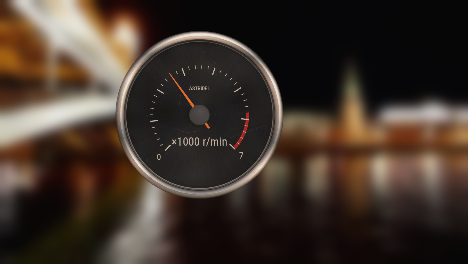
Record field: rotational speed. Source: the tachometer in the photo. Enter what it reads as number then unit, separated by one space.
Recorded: 2600 rpm
